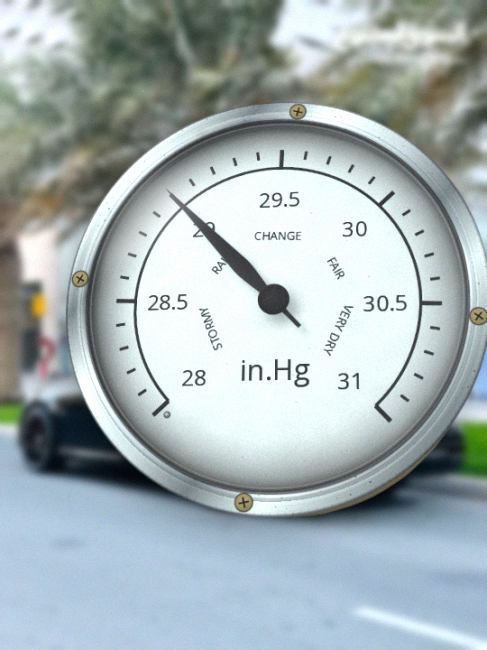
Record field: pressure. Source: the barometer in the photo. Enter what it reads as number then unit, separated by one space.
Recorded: 29 inHg
